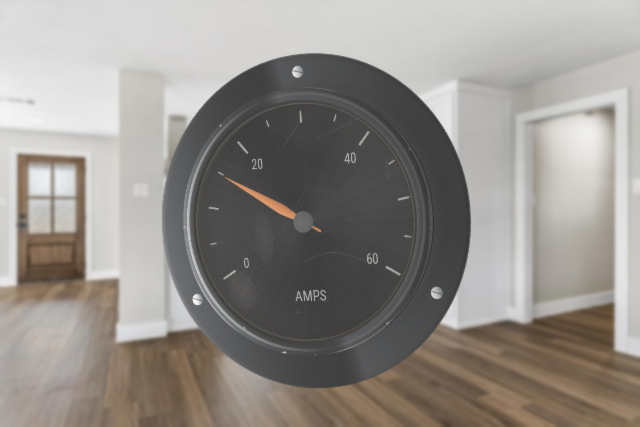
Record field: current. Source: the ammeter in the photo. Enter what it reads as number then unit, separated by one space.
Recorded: 15 A
